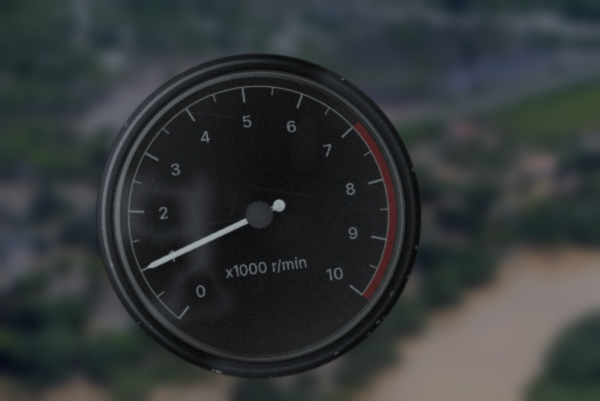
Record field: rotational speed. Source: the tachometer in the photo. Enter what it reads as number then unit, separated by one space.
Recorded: 1000 rpm
